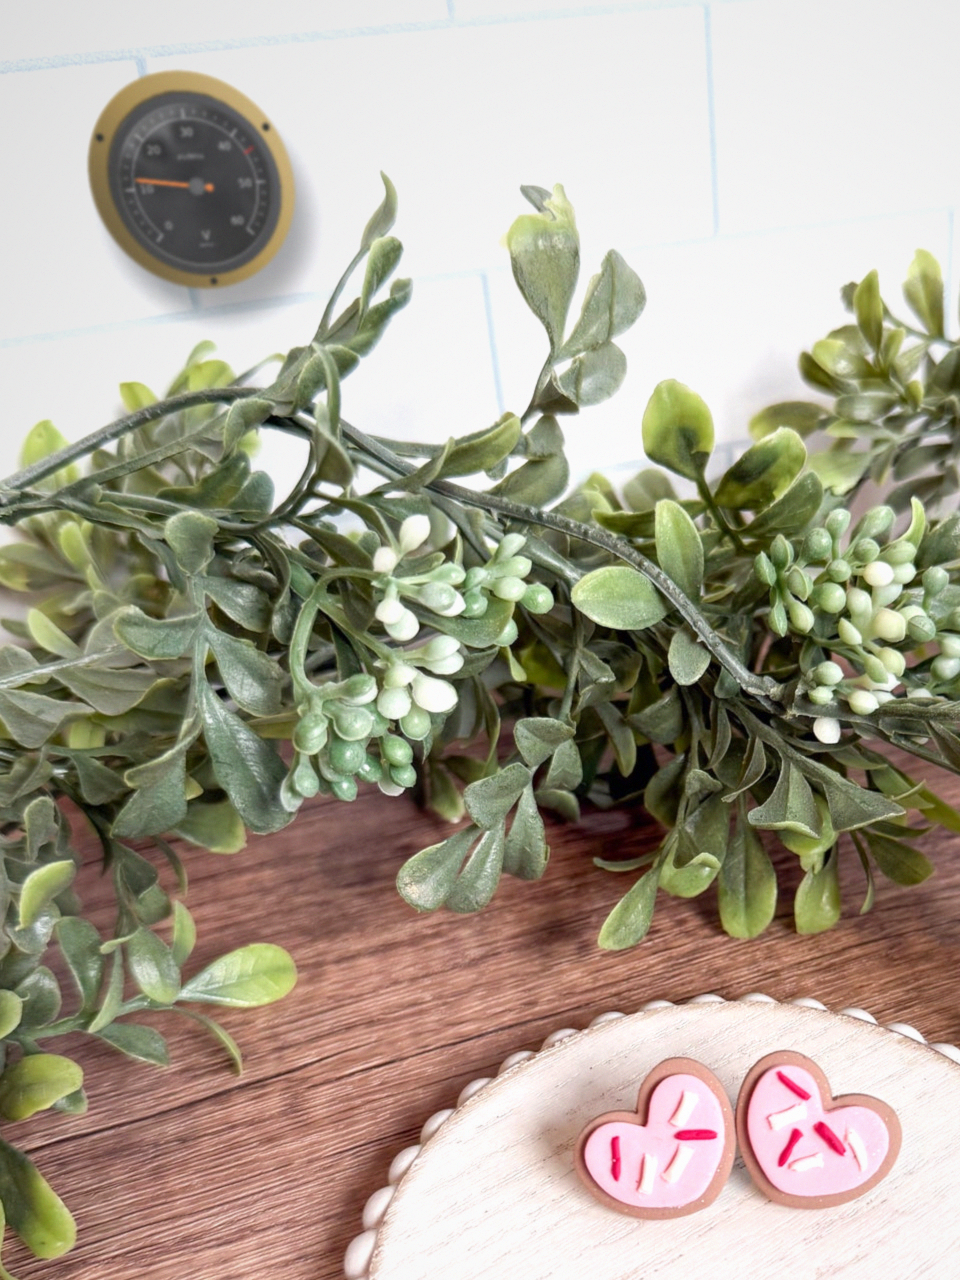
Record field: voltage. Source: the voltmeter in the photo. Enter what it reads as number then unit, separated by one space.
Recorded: 12 V
